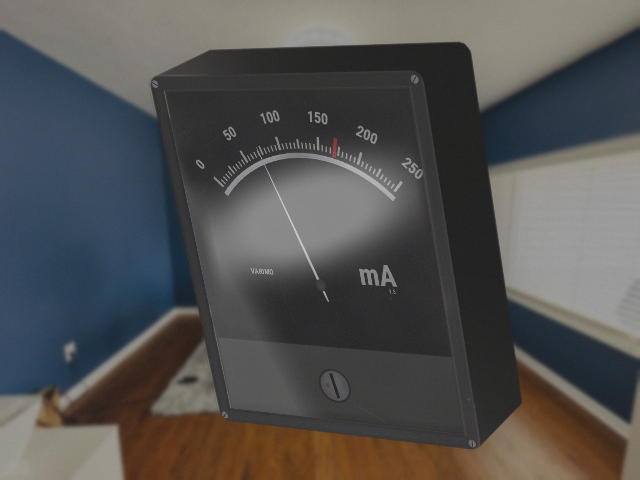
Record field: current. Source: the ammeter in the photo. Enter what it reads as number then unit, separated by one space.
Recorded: 75 mA
